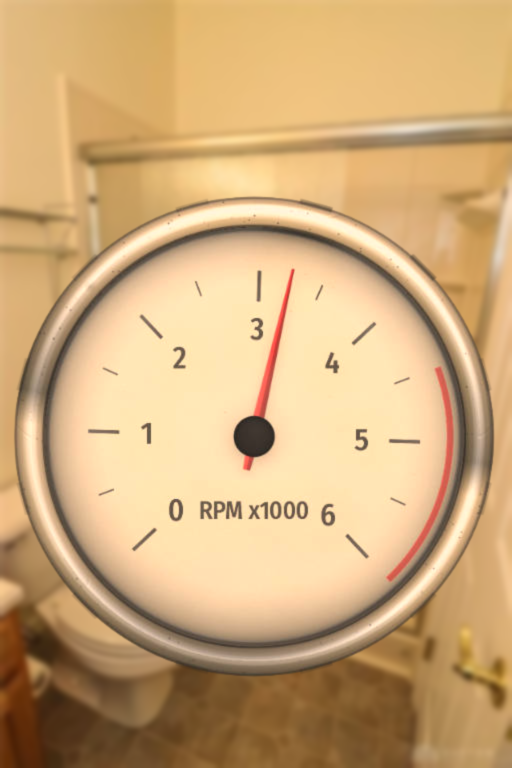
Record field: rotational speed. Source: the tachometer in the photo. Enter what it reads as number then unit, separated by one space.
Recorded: 3250 rpm
